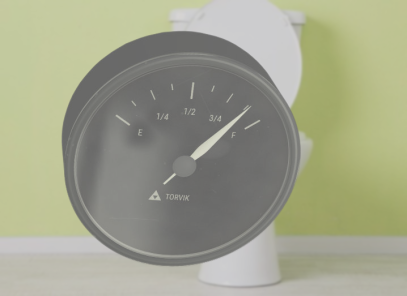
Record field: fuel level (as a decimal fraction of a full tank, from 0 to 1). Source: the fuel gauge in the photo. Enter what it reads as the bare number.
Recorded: 0.875
